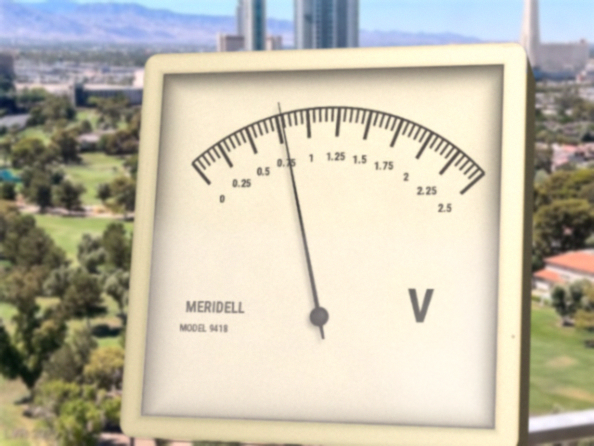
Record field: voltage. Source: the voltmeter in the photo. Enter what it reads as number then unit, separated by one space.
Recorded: 0.8 V
